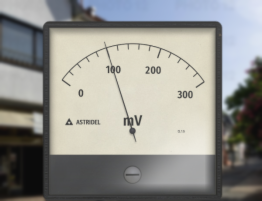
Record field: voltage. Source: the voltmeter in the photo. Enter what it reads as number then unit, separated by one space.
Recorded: 100 mV
